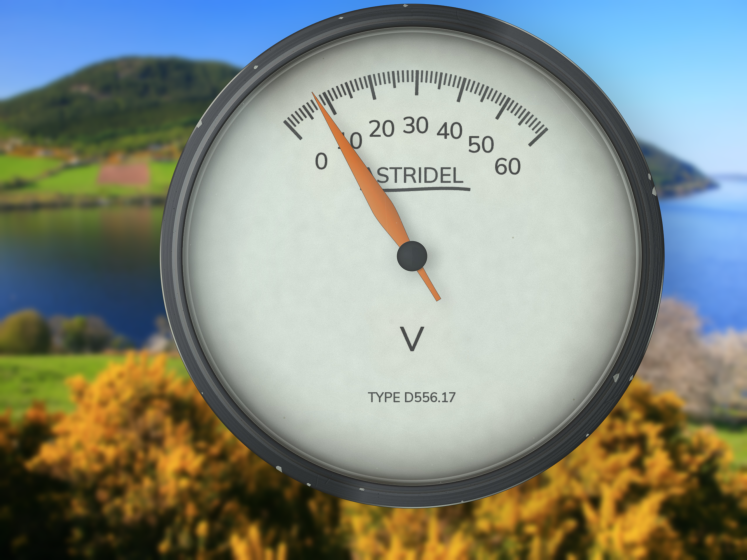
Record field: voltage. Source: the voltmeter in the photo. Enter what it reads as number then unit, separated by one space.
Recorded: 8 V
